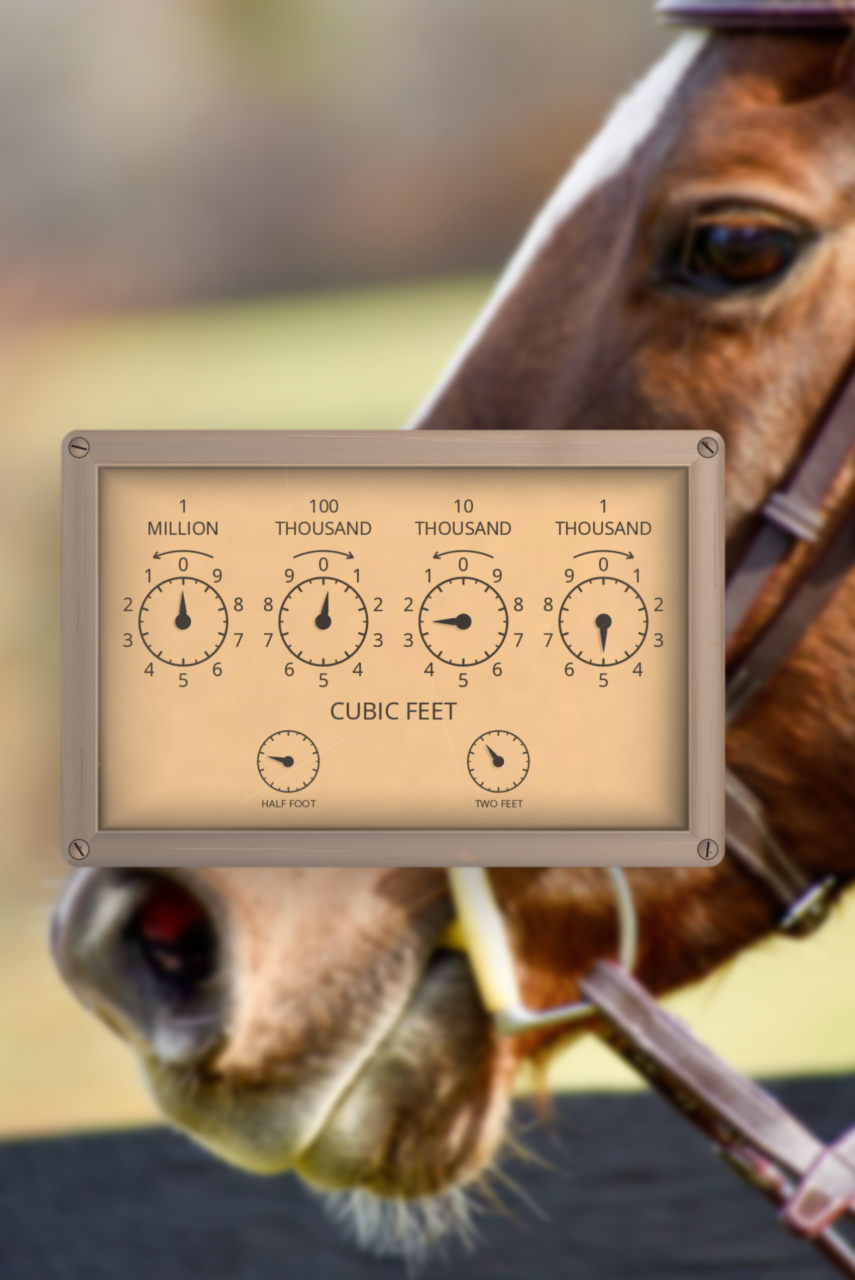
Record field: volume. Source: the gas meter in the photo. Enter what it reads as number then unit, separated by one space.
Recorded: 2500 ft³
